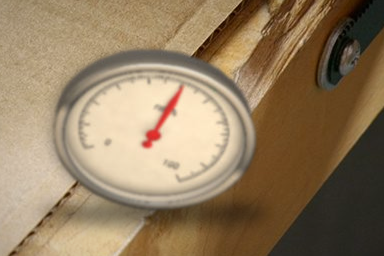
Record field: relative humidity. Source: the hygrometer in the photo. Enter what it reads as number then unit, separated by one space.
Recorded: 50 %
